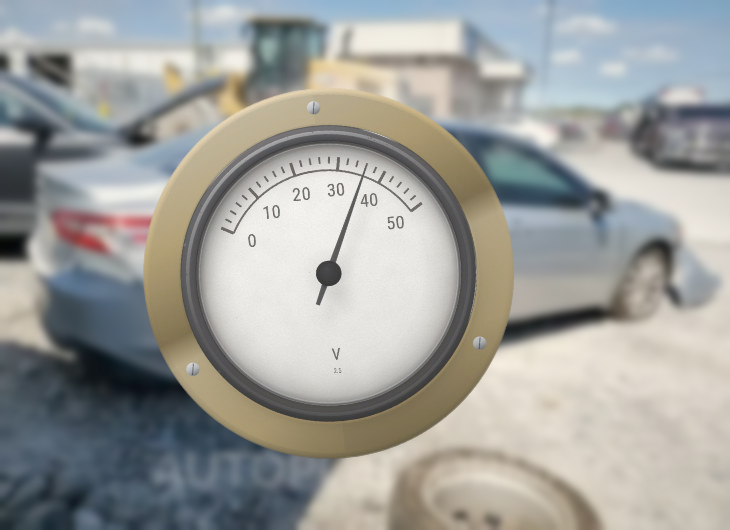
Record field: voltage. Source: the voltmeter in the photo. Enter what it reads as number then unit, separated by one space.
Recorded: 36 V
